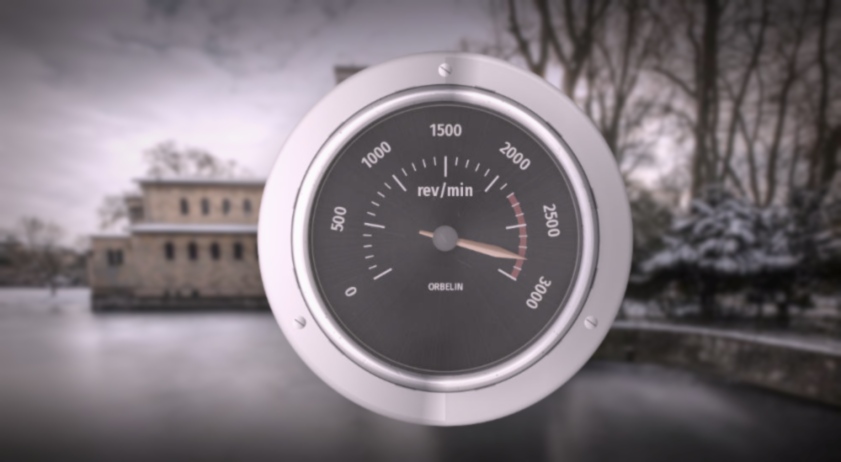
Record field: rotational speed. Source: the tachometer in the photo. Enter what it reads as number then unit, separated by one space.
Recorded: 2800 rpm
